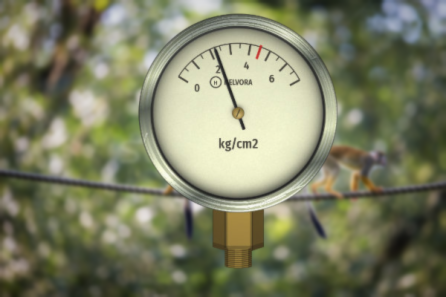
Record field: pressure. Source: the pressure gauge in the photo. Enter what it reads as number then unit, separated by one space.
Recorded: 2.25 kg/cm²
